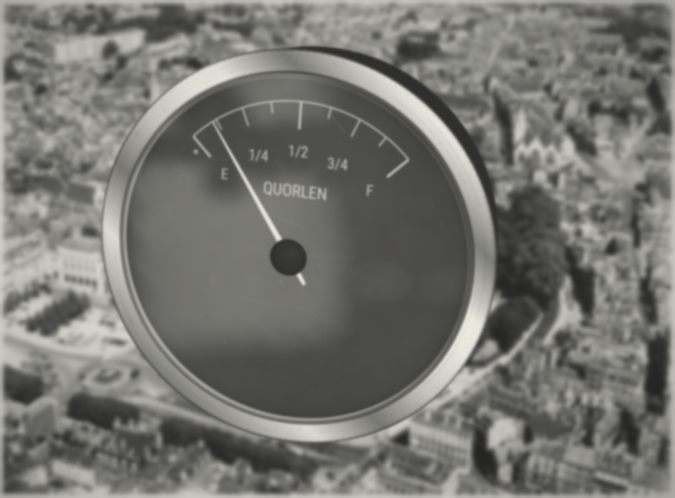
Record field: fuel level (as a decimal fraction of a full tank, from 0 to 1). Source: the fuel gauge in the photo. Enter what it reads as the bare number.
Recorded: 0.125
